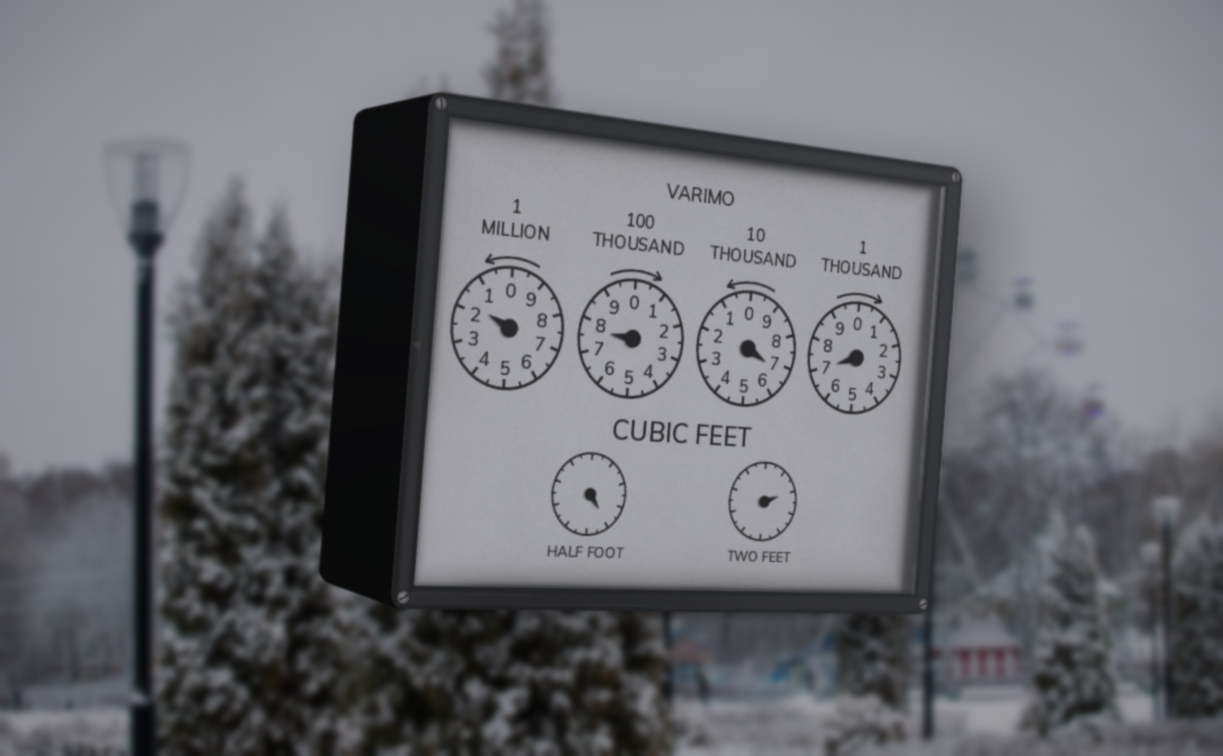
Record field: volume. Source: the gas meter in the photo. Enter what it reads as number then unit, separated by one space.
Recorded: 176700 ft³
